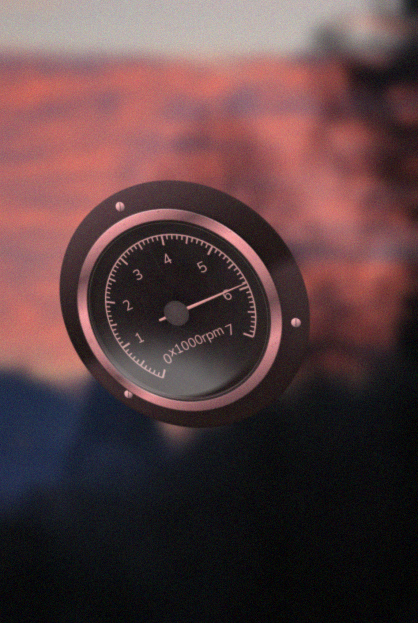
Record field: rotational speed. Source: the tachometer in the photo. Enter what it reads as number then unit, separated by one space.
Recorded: 5900 rpm
